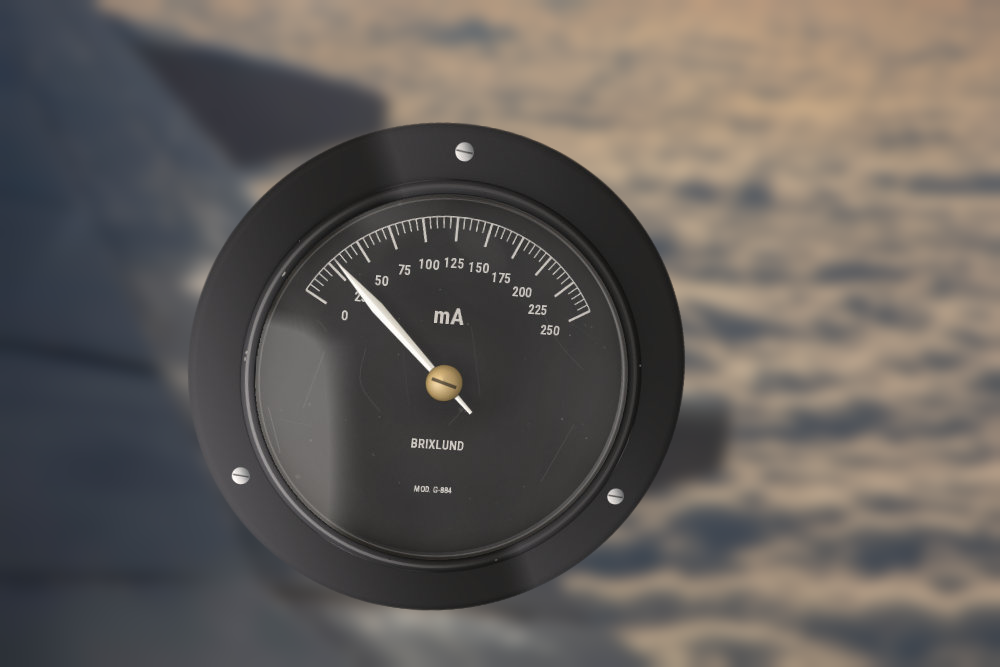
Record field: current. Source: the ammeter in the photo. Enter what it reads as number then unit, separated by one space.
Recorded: 30 mA
